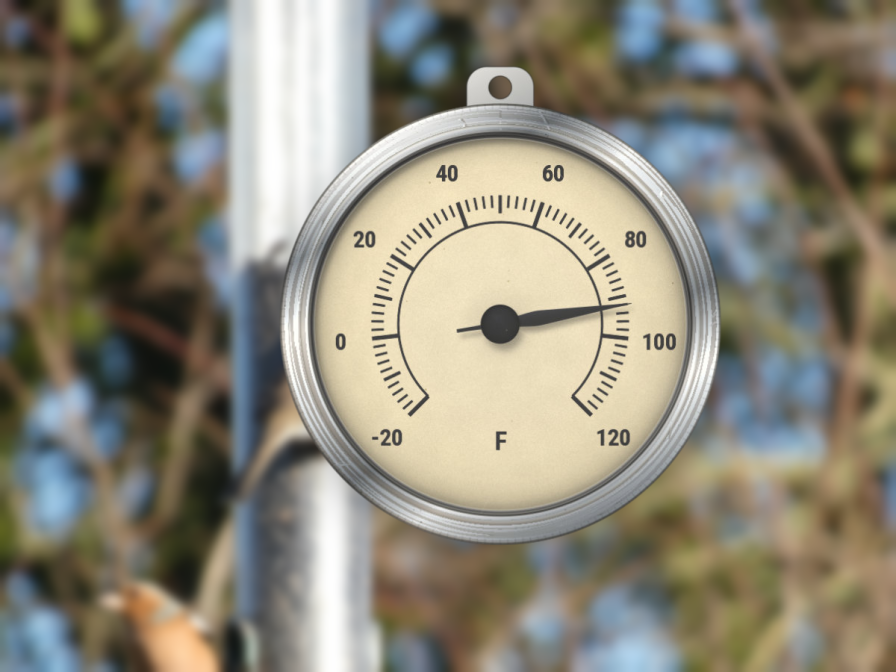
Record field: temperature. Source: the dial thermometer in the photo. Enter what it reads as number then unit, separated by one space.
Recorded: 92 °F
